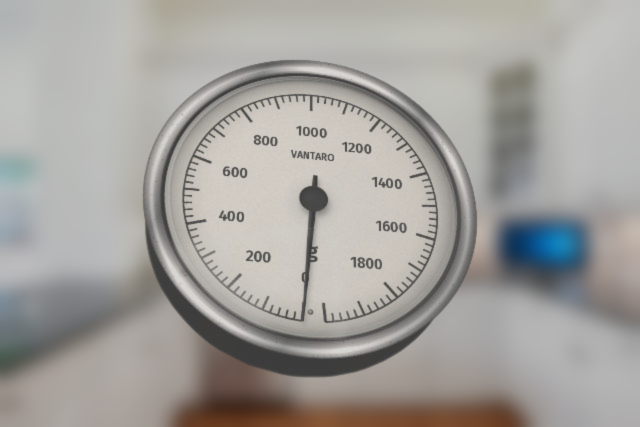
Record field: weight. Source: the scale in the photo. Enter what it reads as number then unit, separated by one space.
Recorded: 0 g
